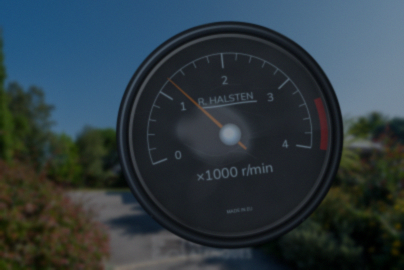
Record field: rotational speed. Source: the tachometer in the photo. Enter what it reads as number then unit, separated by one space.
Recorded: 1200 rpm
